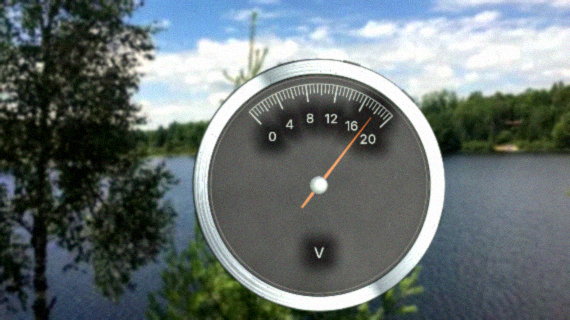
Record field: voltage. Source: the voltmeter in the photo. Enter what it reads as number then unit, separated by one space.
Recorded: 18 V
